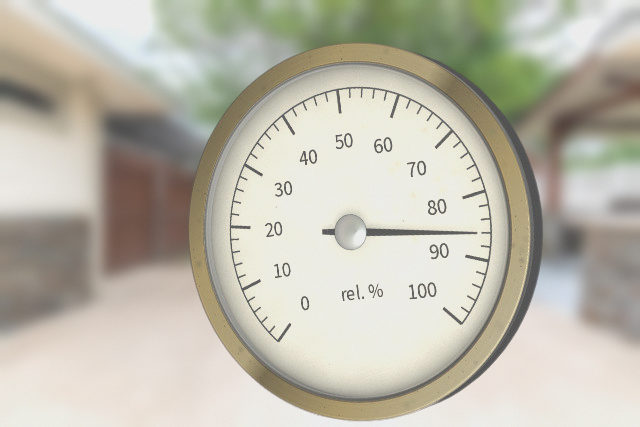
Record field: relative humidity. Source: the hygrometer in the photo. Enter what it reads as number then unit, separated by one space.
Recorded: 86 %
